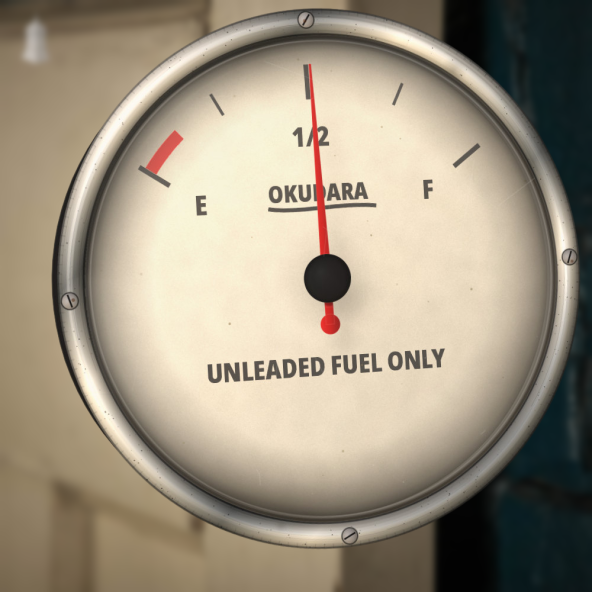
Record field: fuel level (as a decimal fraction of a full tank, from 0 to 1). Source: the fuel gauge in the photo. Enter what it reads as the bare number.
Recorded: 0.5
